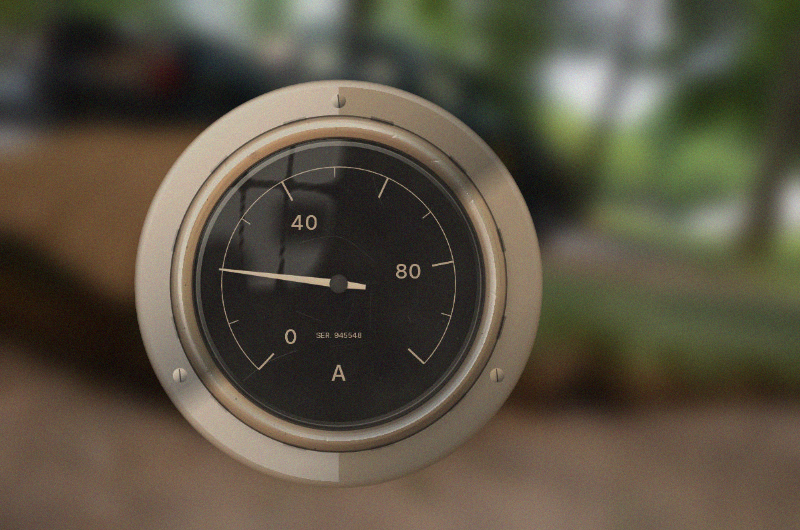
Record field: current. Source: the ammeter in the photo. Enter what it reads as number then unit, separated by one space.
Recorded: 20 A
